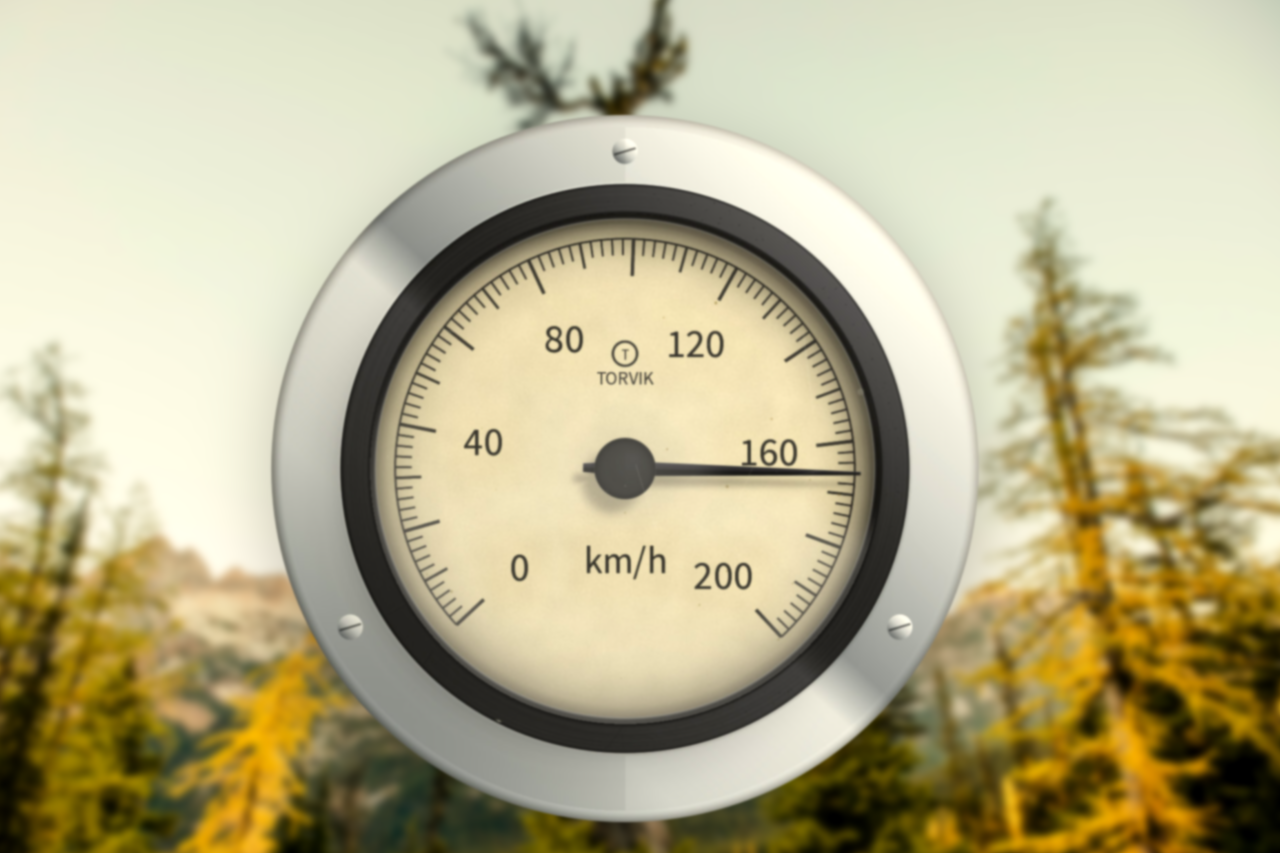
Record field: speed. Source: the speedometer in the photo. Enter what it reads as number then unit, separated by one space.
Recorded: 166 km/h
